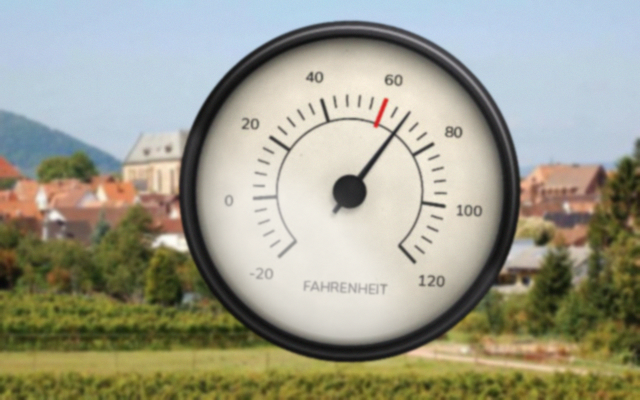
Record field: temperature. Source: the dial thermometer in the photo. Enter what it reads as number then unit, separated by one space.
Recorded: 68 °F
